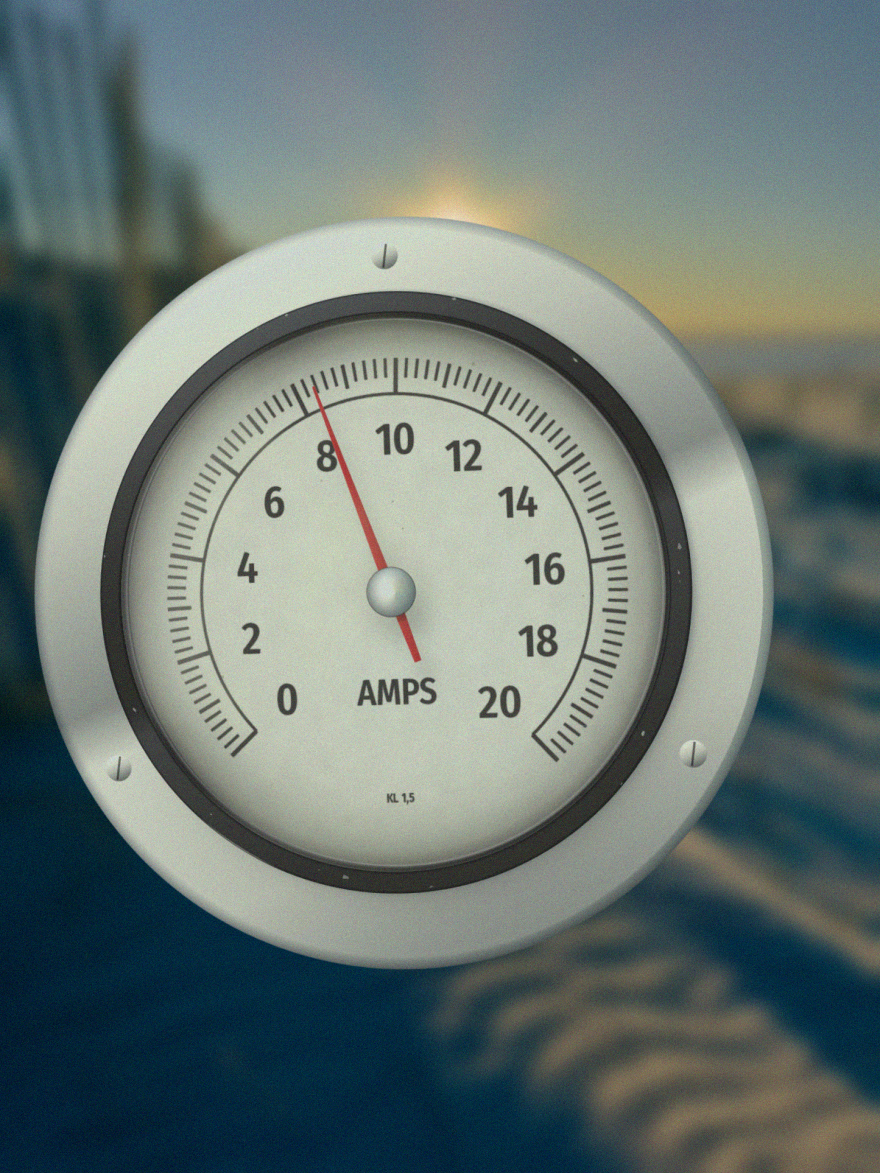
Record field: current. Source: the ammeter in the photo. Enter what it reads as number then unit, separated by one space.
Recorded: 8.4 A
